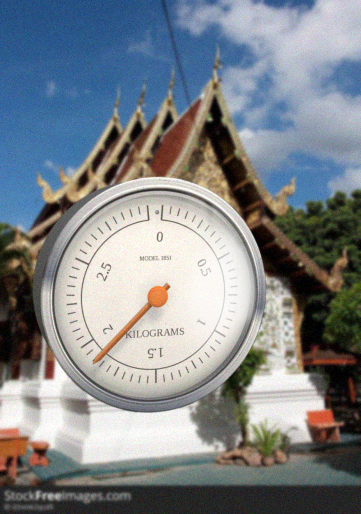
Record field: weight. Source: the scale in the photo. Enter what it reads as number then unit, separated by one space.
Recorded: 1.9 kg
